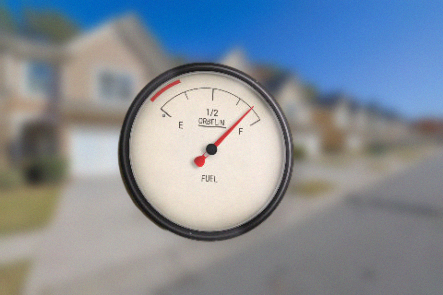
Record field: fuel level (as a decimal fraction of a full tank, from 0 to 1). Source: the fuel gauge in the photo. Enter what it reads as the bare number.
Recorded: 0.875
